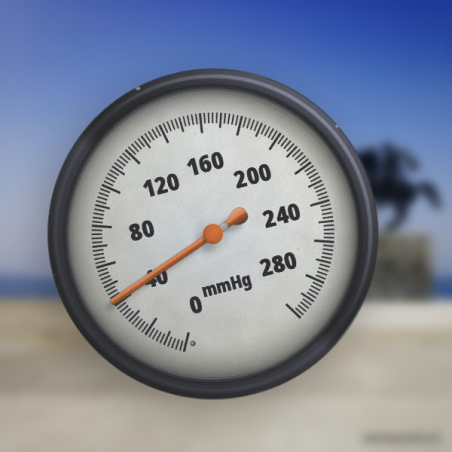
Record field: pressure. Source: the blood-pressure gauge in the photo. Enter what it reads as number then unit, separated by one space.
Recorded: 42 mmHg
